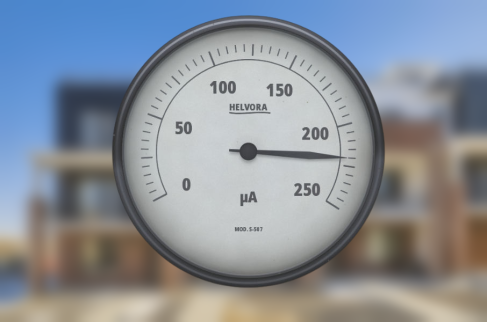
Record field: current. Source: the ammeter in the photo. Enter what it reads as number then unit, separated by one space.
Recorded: 220 µA
